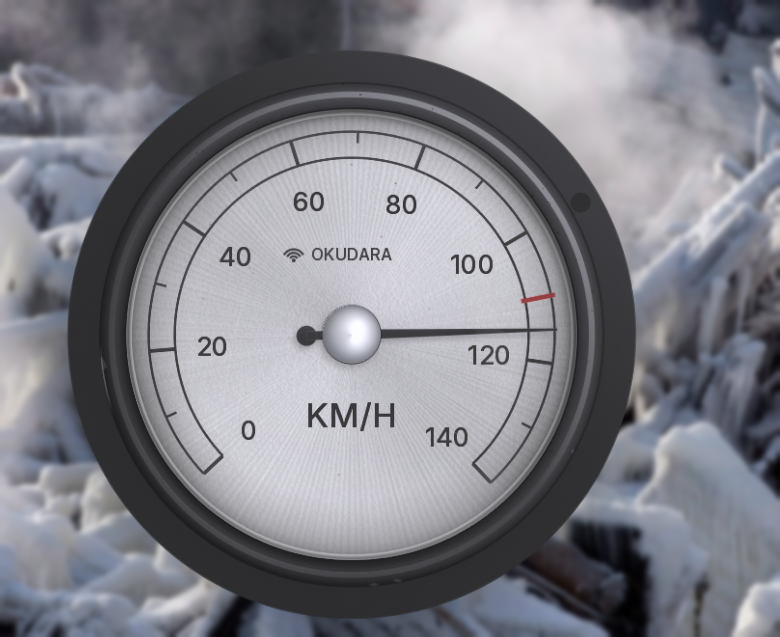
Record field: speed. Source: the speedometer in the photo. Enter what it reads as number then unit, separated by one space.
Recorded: 115 km/h
